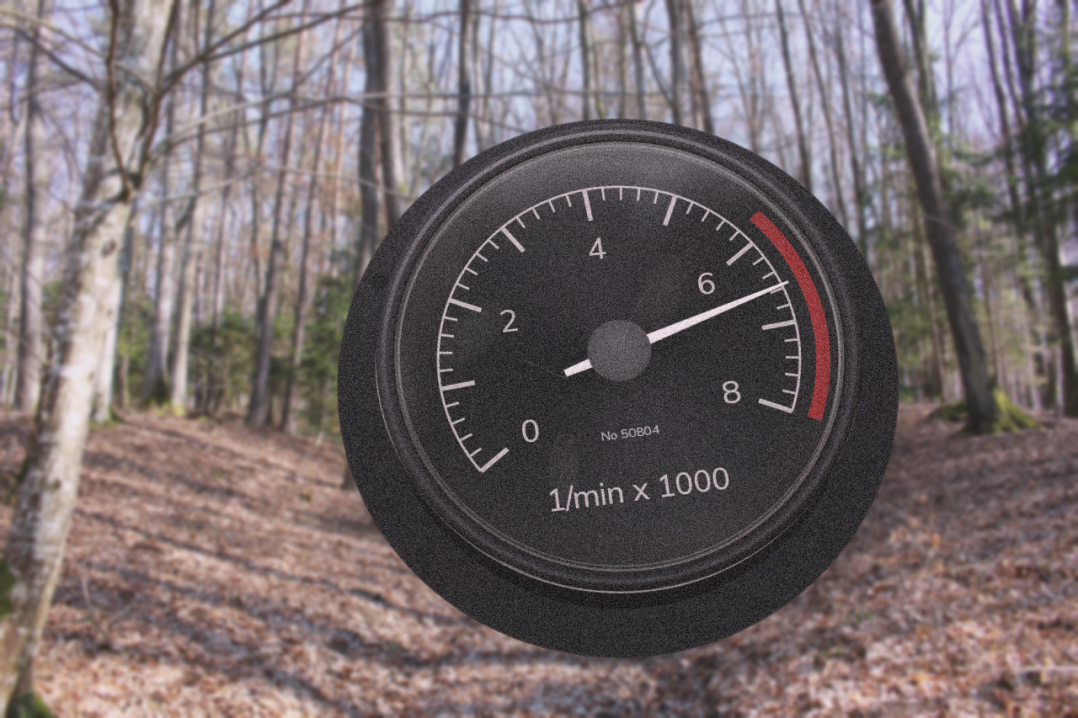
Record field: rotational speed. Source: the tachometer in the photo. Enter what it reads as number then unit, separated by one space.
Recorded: 6600 rpm
